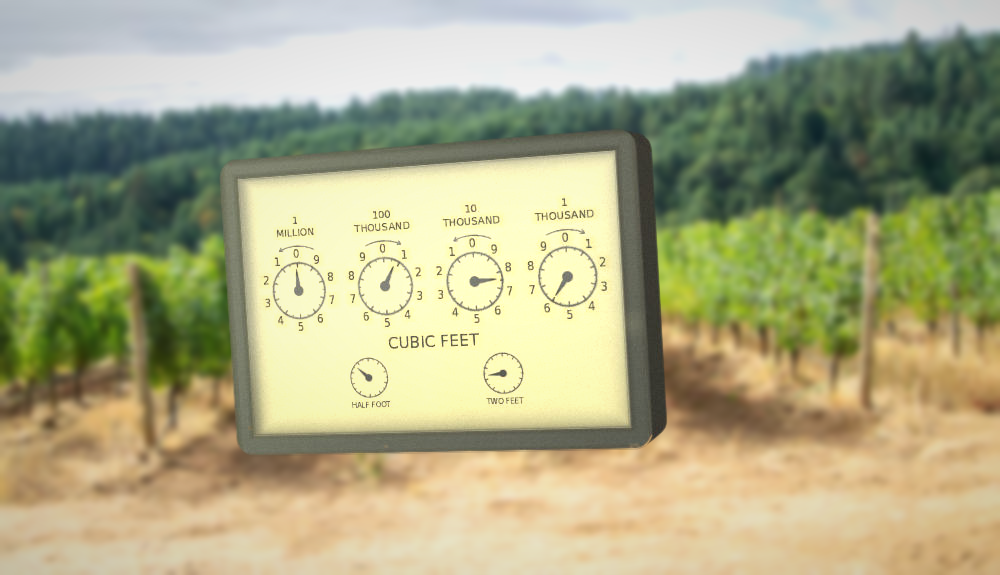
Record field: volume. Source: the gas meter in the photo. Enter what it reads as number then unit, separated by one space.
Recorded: 7600 ft³
